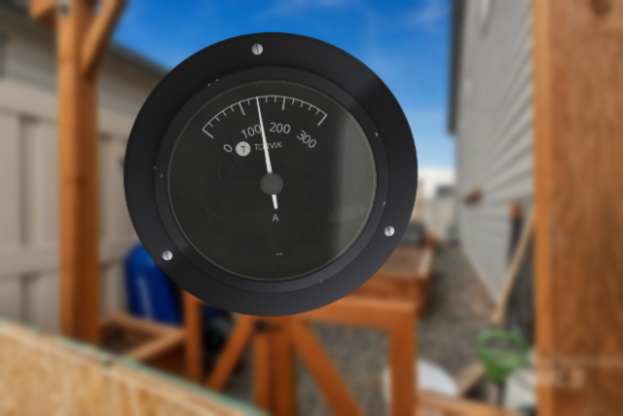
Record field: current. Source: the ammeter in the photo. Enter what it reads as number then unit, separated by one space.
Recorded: 140 A
